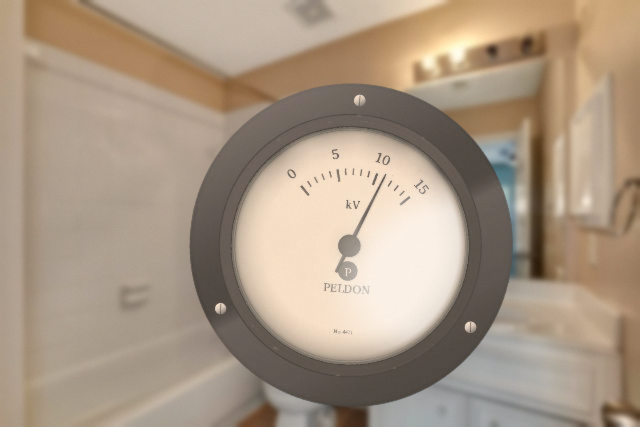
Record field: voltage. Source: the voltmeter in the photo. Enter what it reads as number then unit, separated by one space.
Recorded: 11 kV
